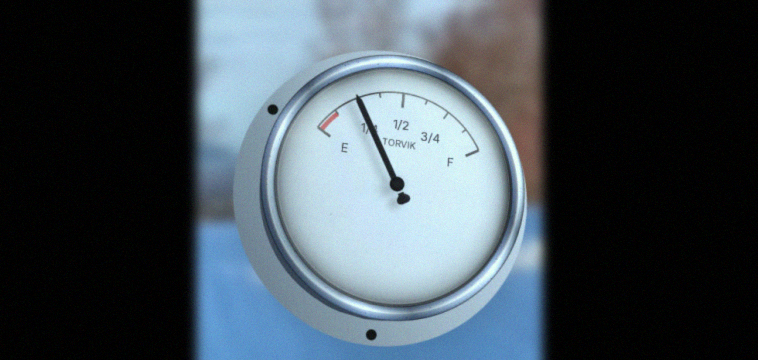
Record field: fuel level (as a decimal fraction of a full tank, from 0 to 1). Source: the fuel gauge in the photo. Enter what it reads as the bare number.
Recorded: 0.25
